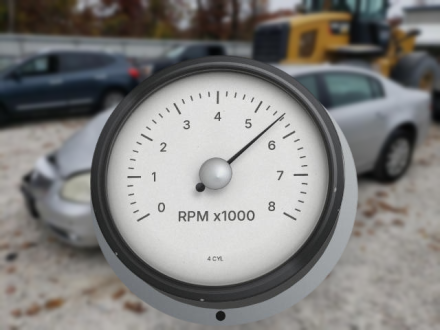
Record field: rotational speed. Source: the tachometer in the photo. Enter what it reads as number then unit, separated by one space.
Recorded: 5600 rpm
